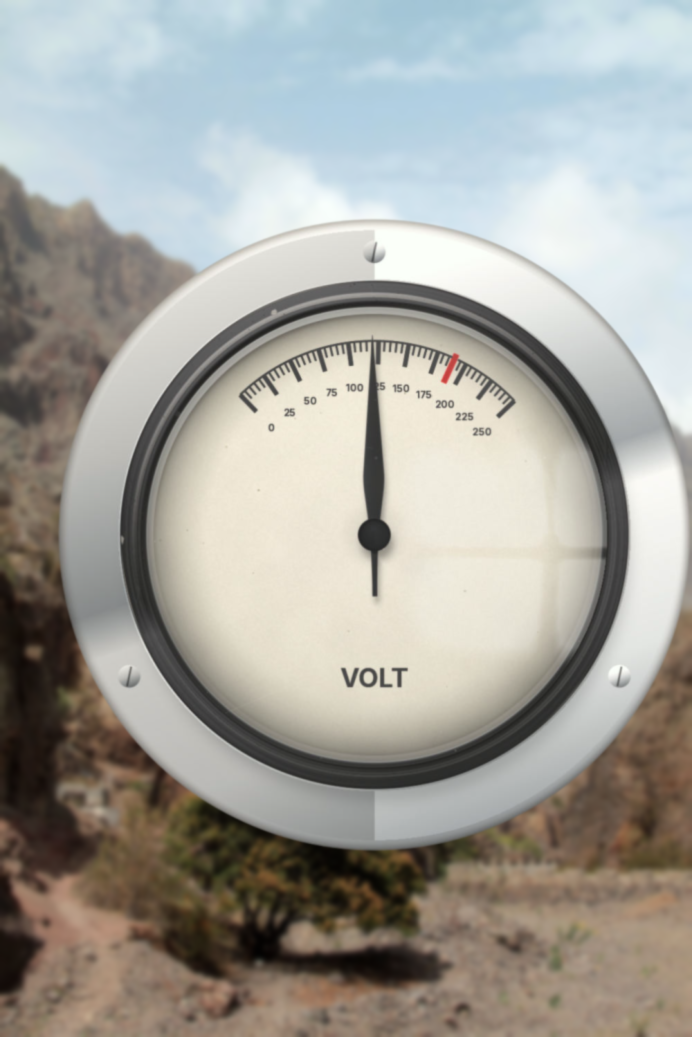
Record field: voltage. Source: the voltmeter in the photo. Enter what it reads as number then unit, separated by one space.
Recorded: 120 V
